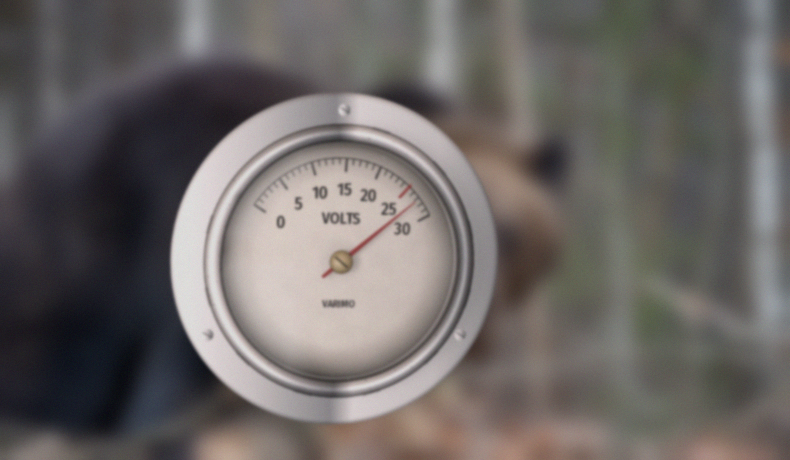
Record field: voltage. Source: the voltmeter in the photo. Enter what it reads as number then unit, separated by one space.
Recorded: 27 V
